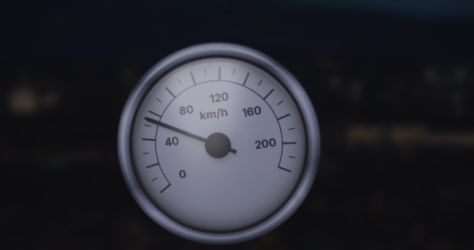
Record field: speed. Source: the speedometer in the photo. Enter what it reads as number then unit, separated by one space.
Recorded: 55 km/h
